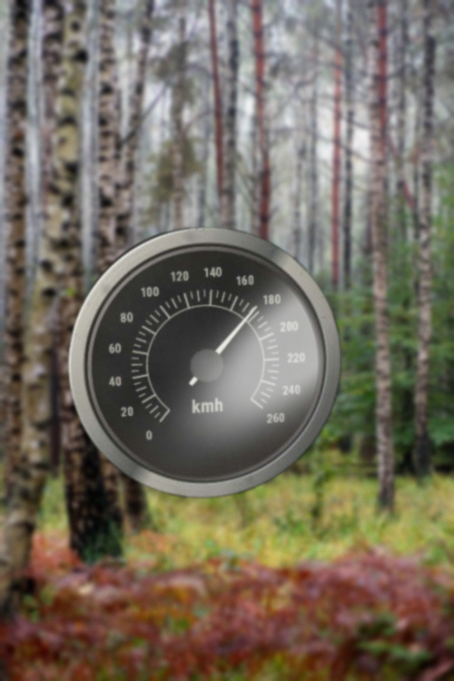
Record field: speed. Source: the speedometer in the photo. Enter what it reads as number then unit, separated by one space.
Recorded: 175 km/h
